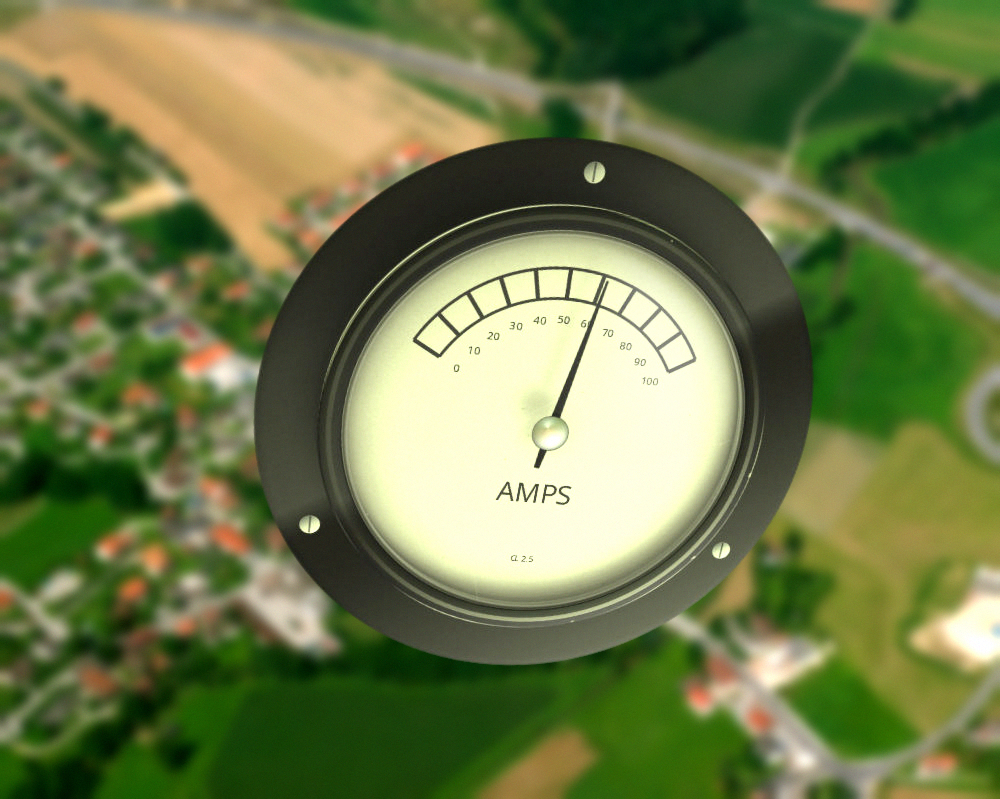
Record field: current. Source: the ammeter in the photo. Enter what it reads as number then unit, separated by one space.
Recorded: 60 A
